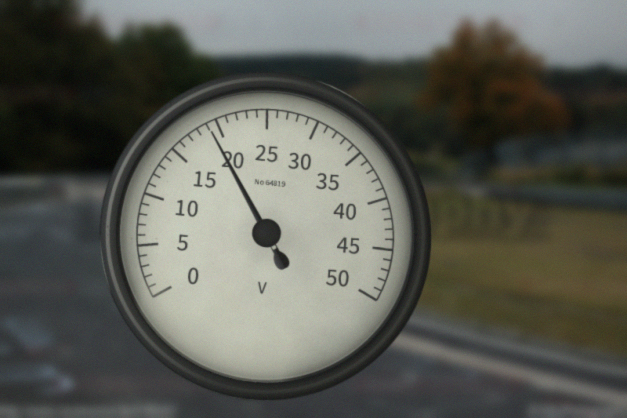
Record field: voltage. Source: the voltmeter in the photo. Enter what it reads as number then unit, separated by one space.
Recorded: 19 V
